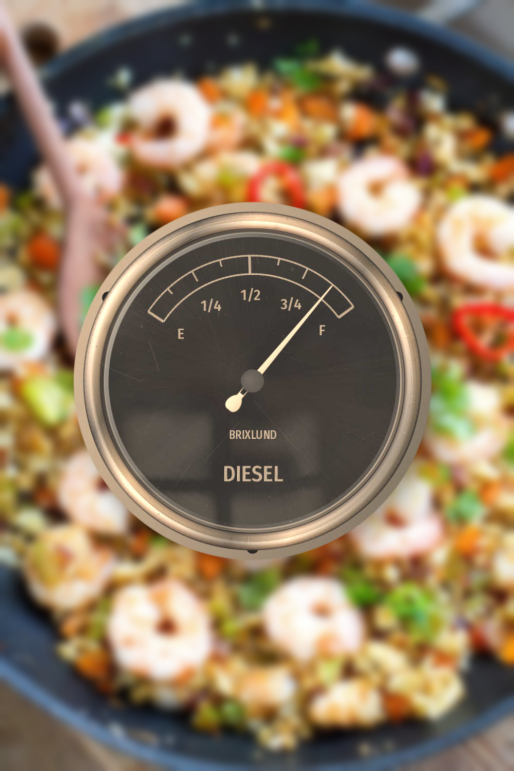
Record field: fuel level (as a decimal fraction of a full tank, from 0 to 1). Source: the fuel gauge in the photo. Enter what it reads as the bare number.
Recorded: 0.875
